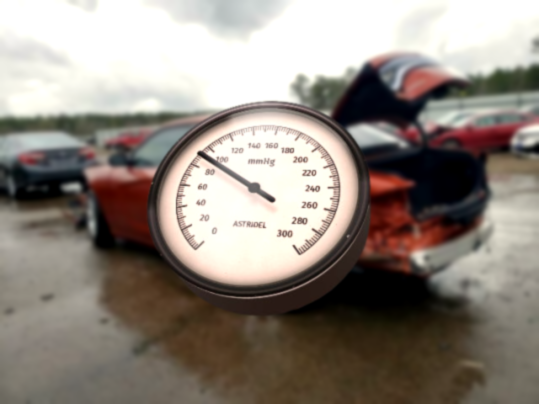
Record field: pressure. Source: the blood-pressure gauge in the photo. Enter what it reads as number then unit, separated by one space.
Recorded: 90 mmHg
